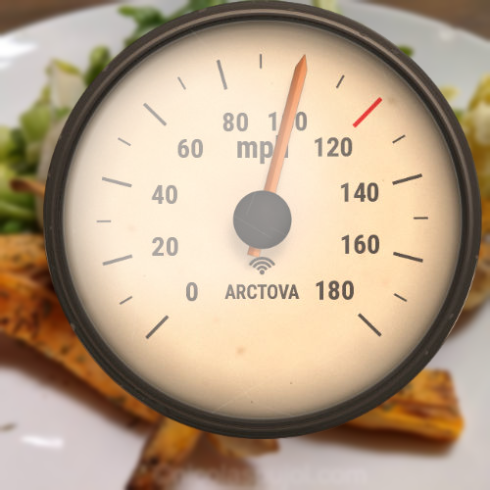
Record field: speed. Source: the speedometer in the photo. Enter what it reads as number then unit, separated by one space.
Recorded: 100 mph
